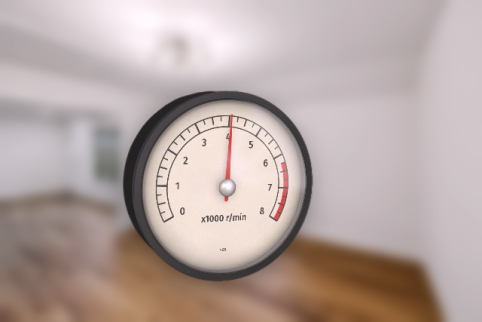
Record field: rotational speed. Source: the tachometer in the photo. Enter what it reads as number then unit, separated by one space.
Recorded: 4000 rpm
